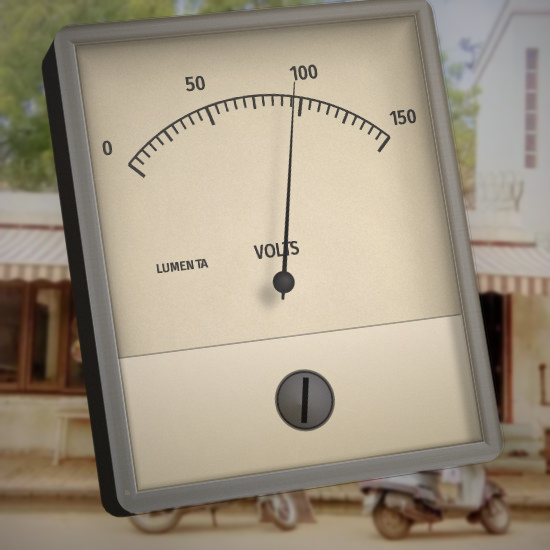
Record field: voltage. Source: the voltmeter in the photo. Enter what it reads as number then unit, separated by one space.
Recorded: 95 V
